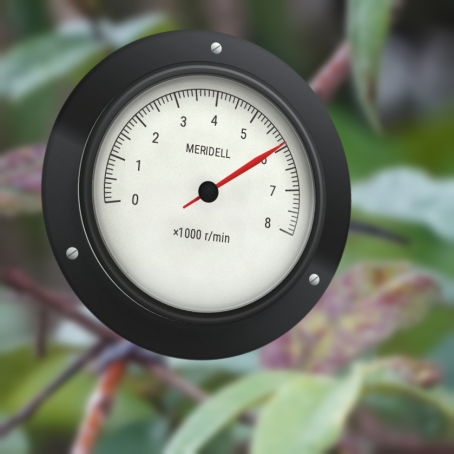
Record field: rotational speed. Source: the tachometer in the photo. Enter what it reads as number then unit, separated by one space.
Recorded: 5900 rpm
